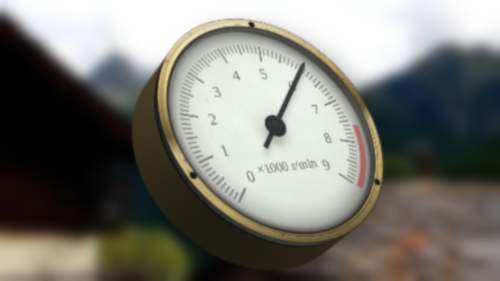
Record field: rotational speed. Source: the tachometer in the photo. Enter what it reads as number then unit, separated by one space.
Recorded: 6000 rpm
